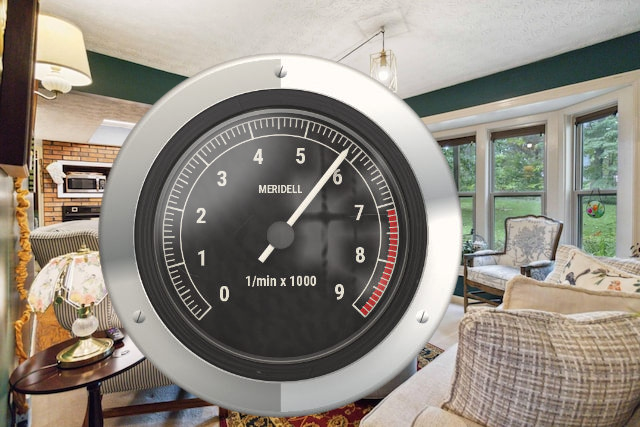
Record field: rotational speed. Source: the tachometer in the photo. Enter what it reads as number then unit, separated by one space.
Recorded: 5800 rpm
